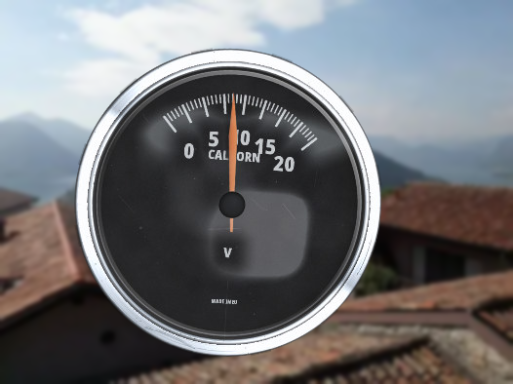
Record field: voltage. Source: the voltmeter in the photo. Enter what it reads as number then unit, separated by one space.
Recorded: 8.5 V
